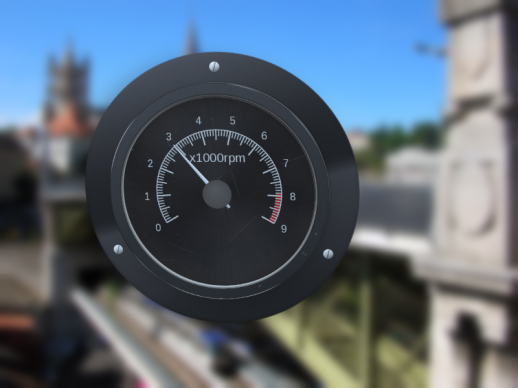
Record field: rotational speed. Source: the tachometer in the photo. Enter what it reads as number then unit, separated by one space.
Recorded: 3000 rpm
